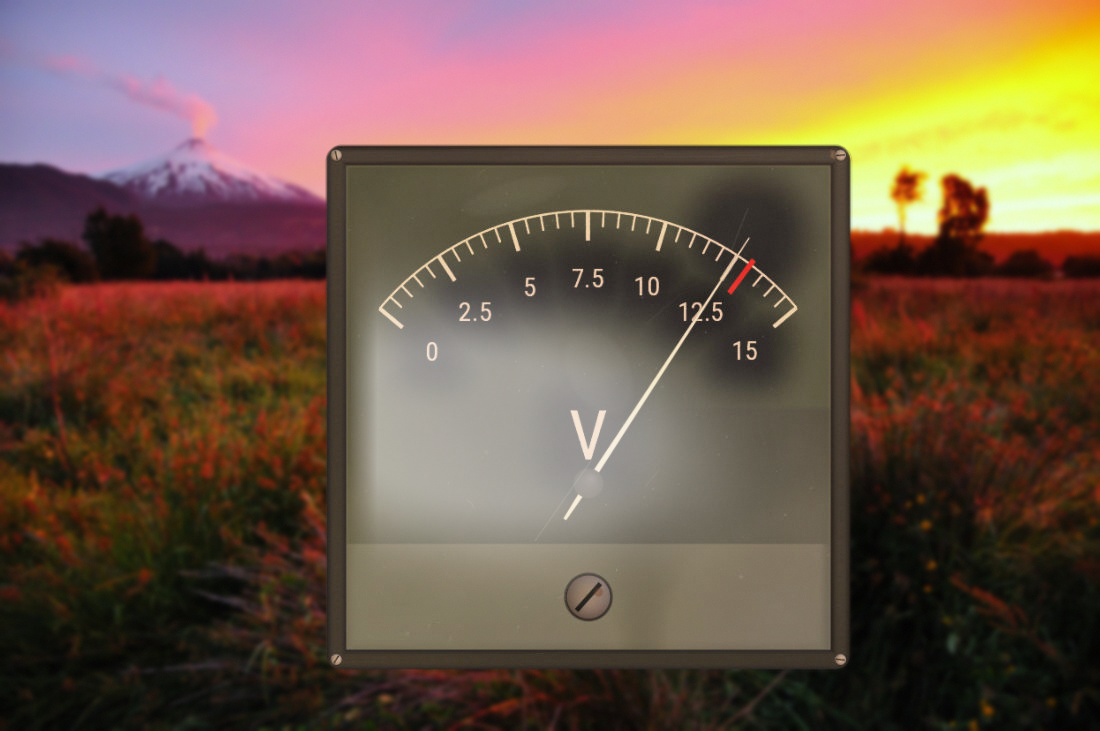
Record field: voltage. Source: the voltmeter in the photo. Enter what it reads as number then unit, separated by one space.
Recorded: 12.5 V
